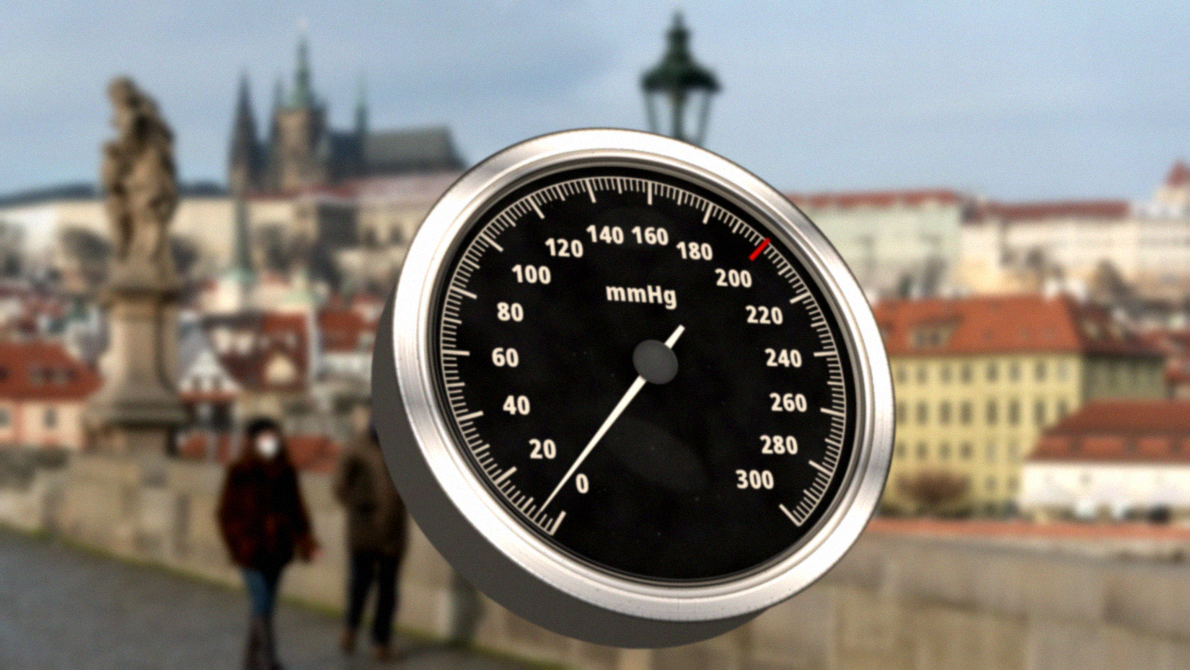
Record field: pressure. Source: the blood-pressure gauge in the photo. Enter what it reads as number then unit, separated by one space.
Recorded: 6 mmHg
